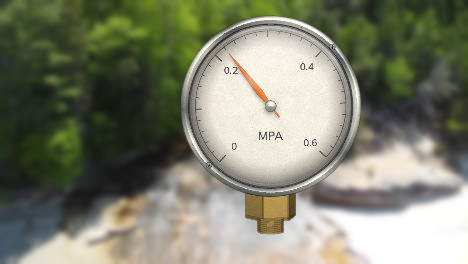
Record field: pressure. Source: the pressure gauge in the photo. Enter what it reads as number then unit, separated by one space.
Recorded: 0.22 MPa
